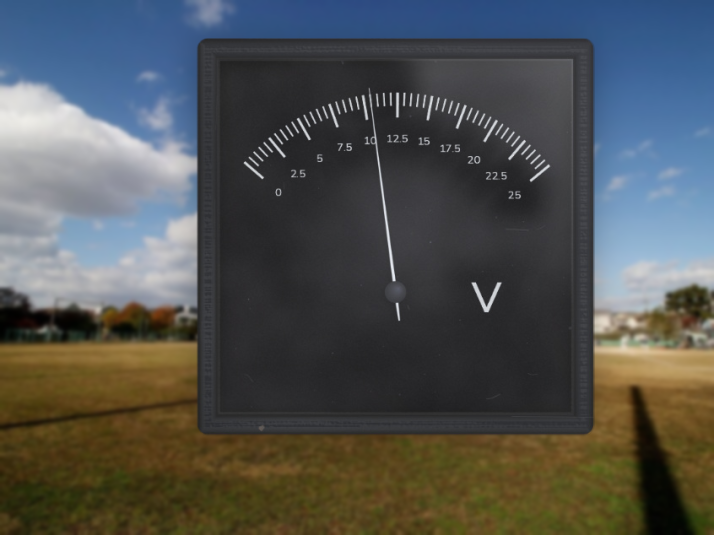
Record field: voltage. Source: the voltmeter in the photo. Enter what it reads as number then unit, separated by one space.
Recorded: 10.5 V
